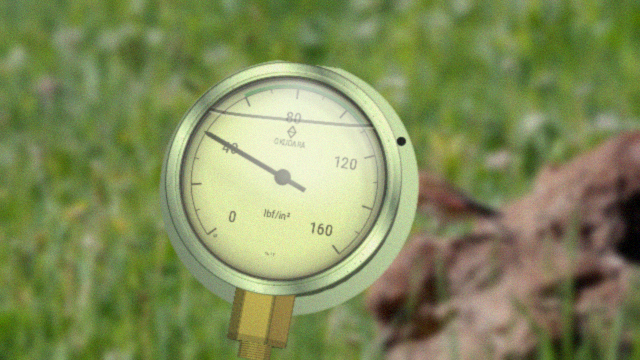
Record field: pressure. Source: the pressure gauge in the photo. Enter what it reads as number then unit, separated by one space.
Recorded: 40 psi
